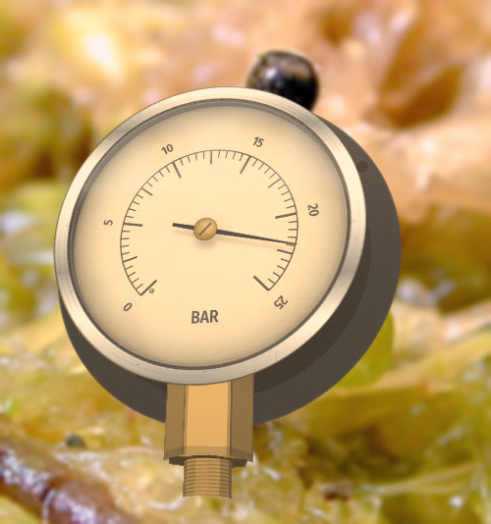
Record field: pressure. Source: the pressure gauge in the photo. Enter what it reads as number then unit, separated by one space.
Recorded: 22 bar
